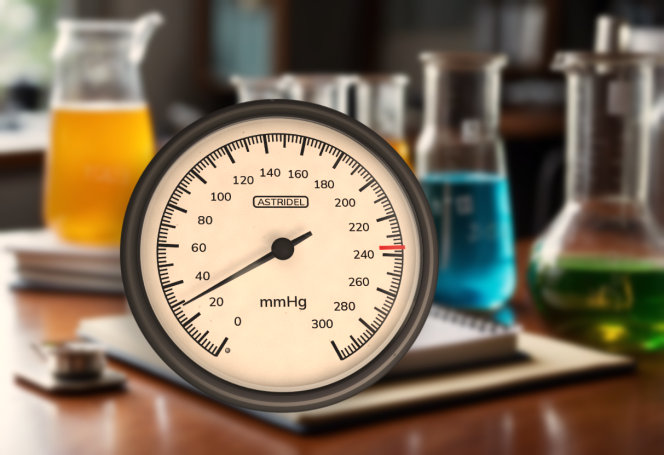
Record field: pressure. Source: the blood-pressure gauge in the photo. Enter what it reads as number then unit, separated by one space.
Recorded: 28 mmHg
